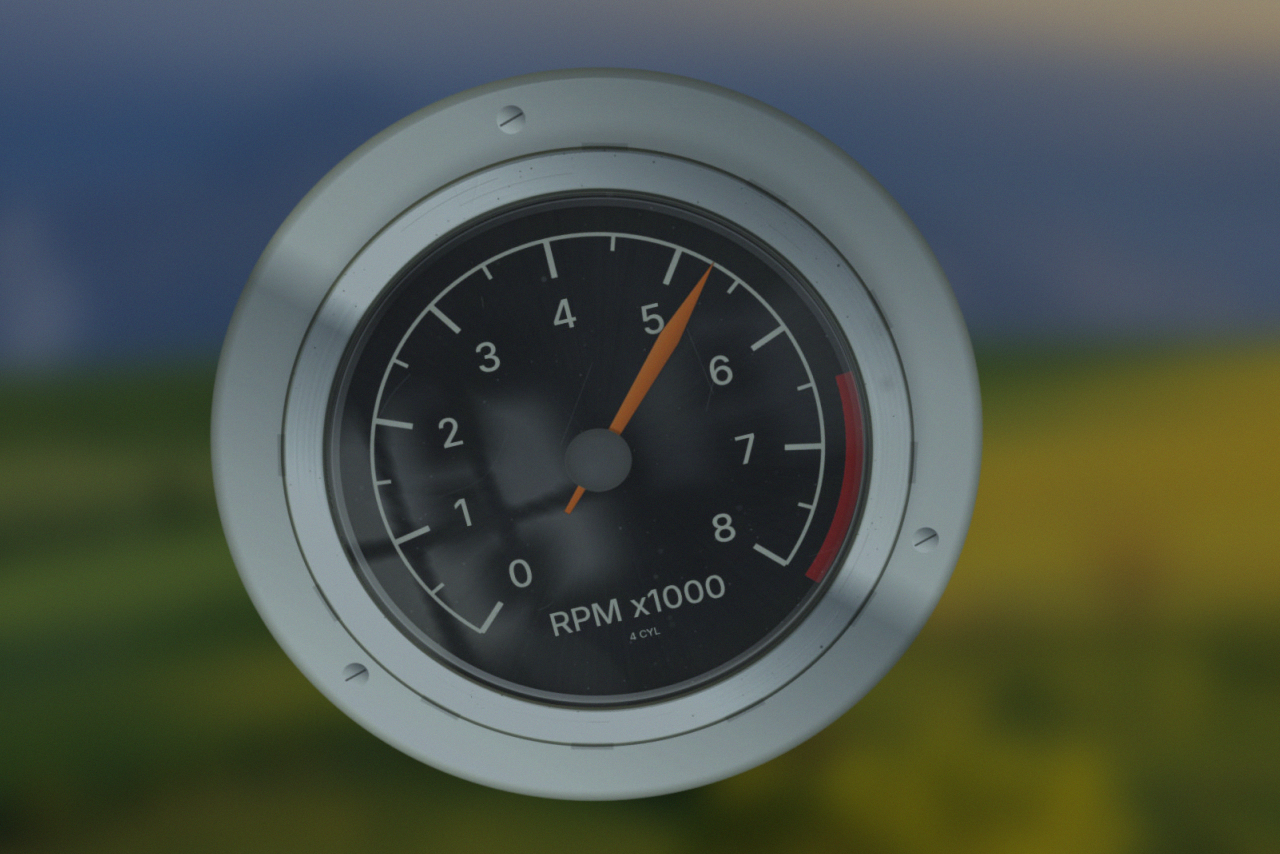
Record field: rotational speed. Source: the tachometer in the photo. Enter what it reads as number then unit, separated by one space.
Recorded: 5250 rpm
